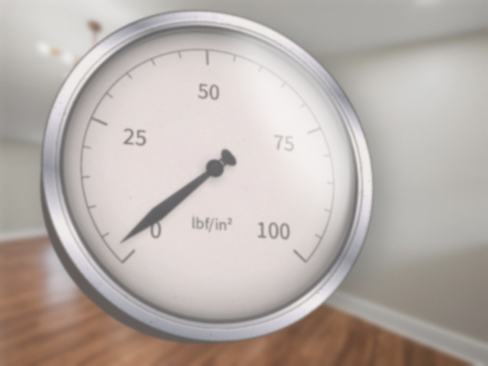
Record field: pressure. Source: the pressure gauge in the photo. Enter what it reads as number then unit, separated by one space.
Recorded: 2.5 psi
